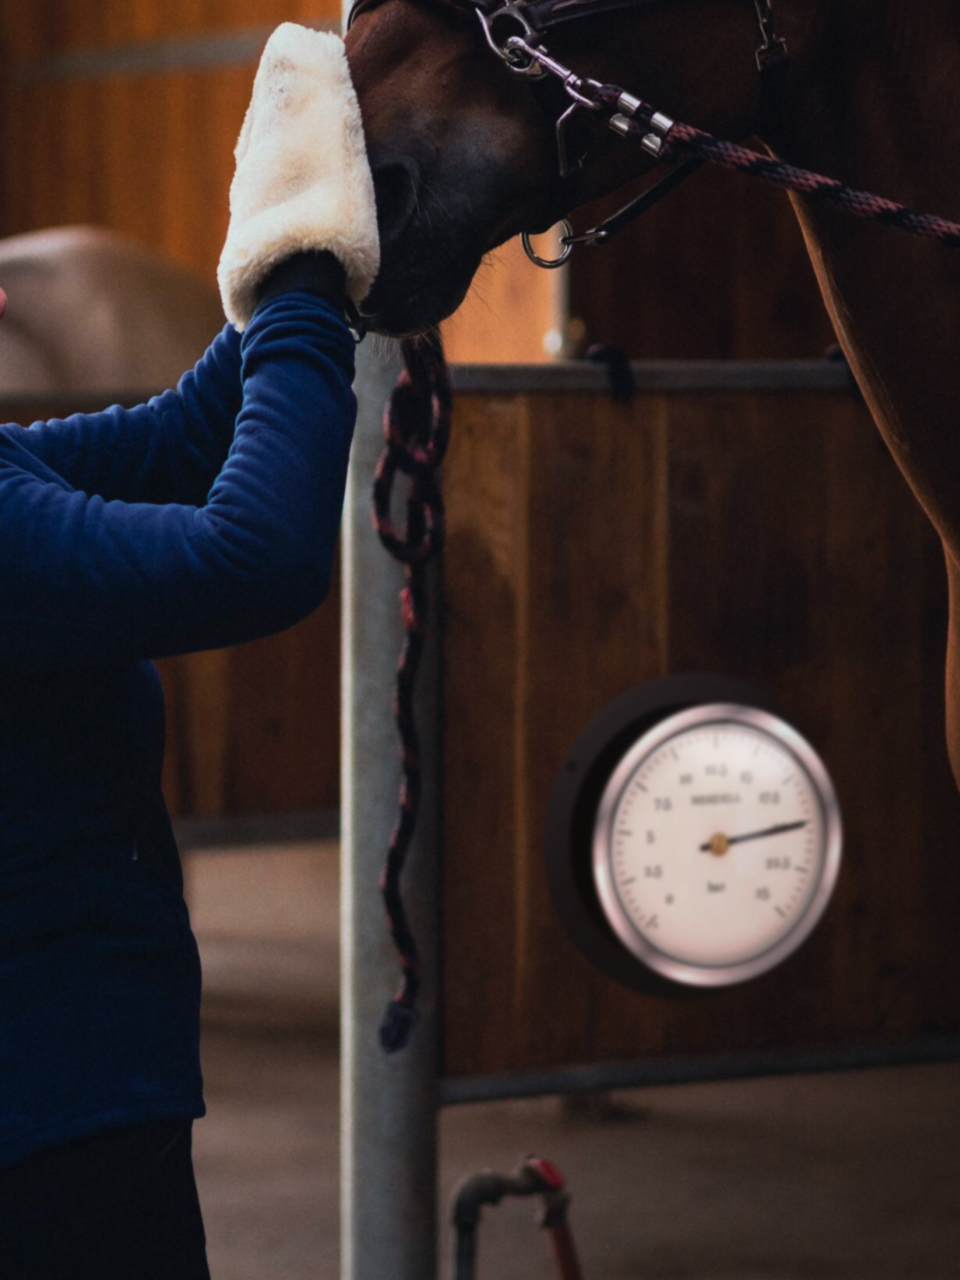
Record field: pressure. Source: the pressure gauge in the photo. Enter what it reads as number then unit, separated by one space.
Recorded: 20 bar
